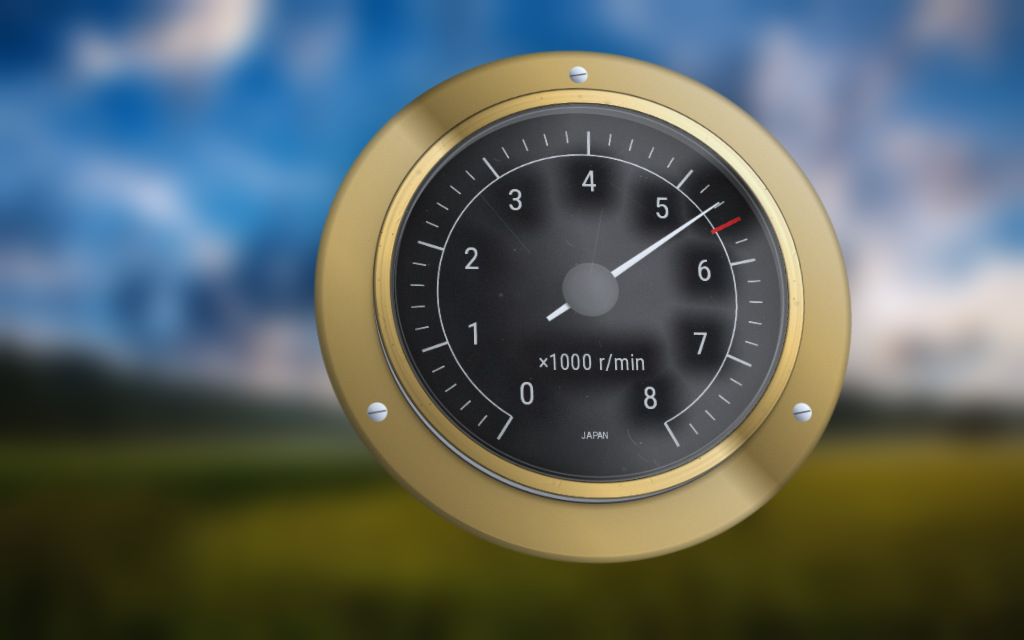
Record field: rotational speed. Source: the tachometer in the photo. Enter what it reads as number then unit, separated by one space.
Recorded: 5400 rpm
